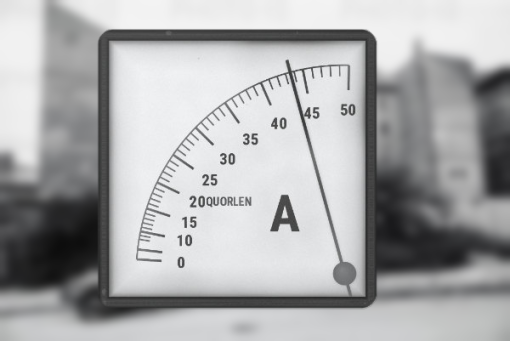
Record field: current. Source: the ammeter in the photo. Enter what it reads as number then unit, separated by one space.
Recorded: 43.5 A
